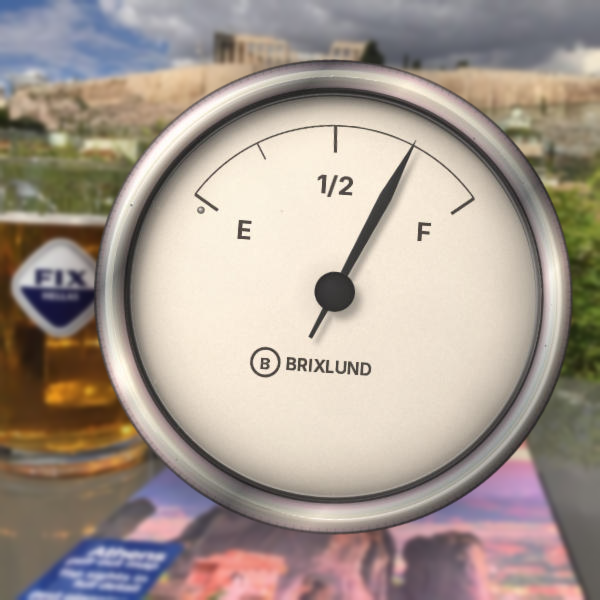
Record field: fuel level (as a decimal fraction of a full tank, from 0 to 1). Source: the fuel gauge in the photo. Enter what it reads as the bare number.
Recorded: 0.75
